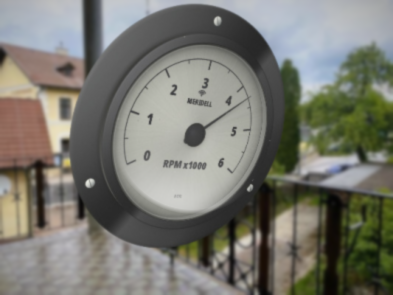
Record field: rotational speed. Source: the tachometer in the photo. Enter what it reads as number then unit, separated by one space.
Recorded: 4250 rpm
